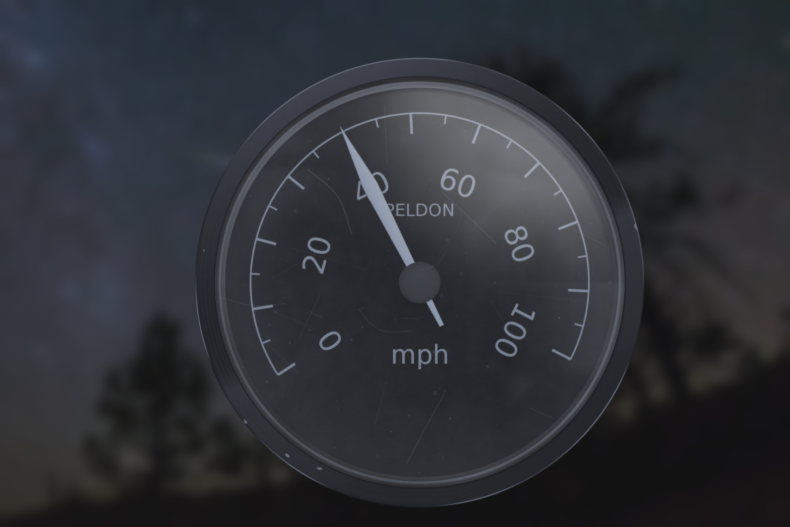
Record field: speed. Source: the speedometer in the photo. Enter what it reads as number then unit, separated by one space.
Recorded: 40 mph
